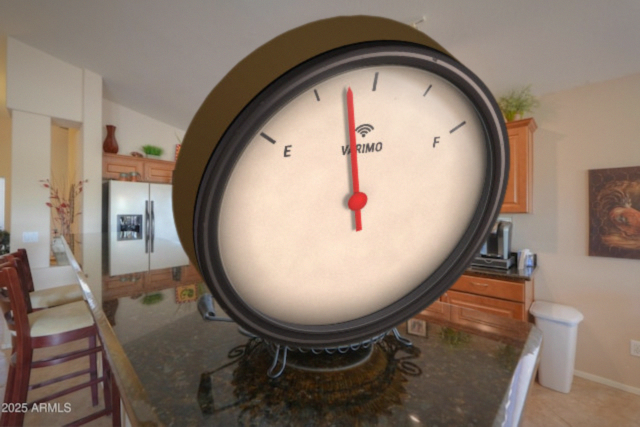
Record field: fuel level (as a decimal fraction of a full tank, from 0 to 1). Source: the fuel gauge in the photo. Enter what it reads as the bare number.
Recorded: 0.375
